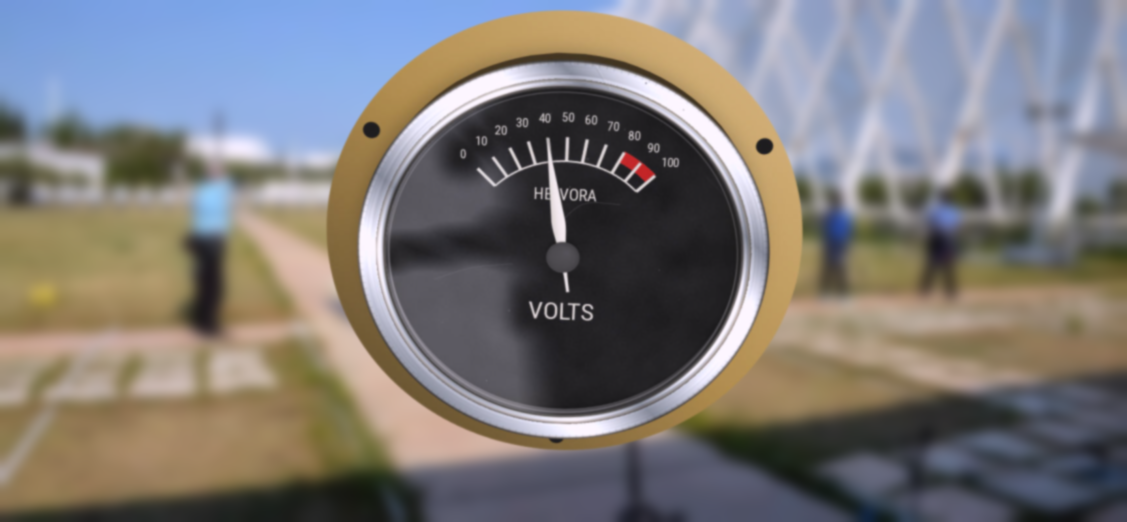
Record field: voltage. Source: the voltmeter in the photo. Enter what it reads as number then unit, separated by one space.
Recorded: 40 V
